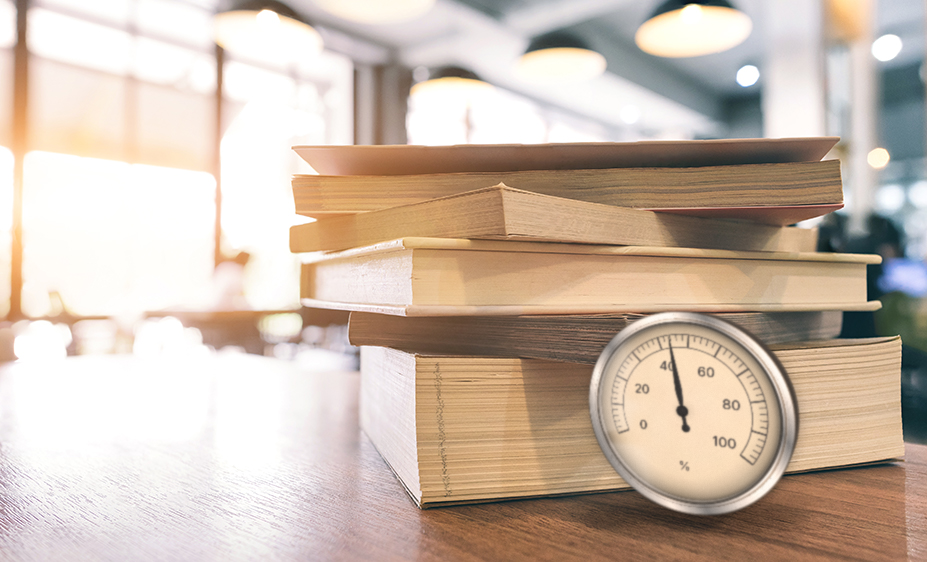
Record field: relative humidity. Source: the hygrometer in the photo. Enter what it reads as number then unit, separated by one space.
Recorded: 44 %
